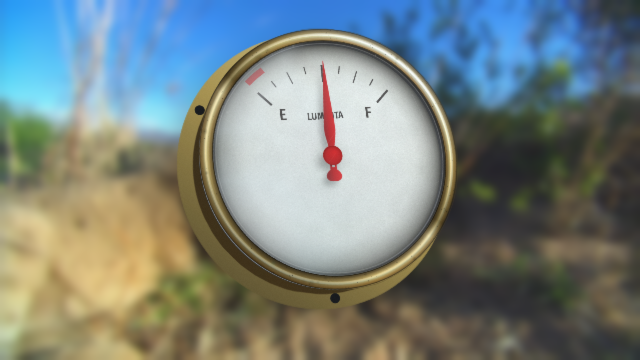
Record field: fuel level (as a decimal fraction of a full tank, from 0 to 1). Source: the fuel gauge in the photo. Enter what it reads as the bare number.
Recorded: 0.5
